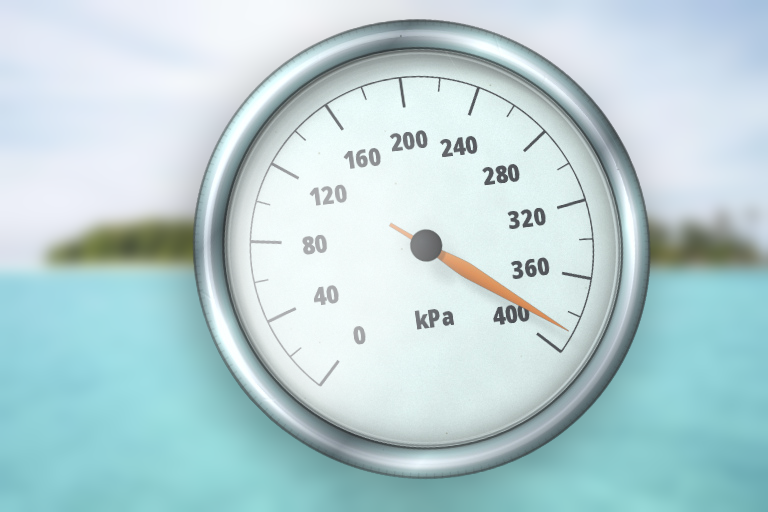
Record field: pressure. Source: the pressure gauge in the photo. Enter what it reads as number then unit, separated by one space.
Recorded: 390 kPa
